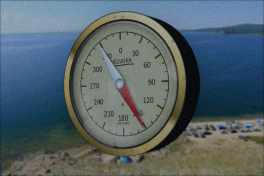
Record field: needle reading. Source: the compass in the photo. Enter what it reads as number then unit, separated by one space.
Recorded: 150 °
